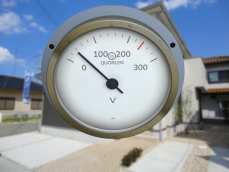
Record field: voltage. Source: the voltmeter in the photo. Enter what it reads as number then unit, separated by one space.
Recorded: 40 V
